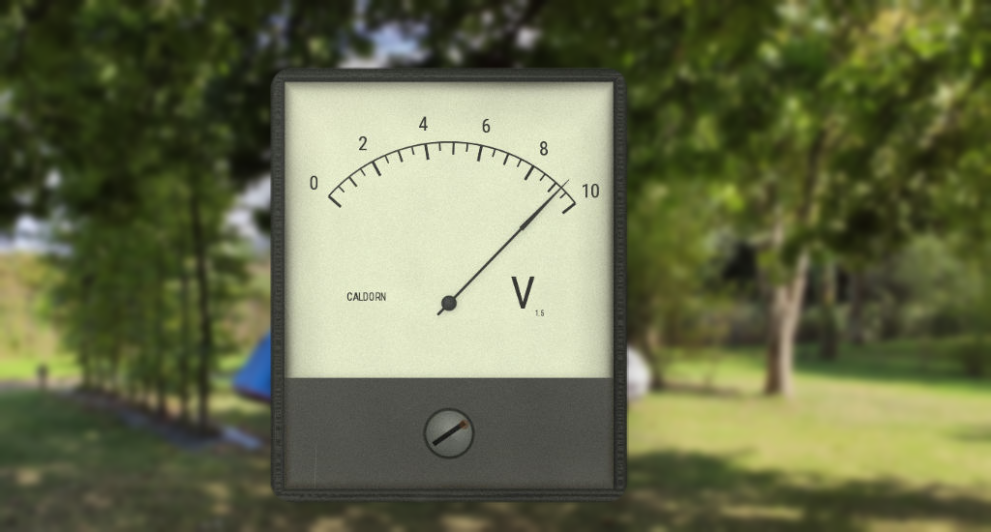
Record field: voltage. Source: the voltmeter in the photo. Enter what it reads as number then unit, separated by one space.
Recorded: 9.25 V
